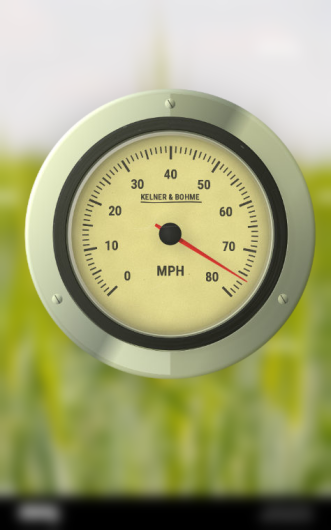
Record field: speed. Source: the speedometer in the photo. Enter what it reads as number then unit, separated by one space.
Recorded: 76 mph
